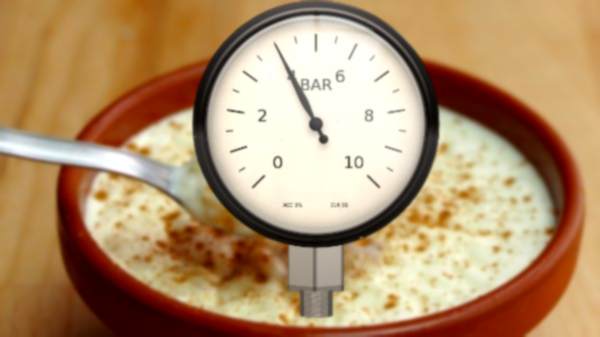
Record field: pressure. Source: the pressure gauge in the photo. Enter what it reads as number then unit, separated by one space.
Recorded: 4 bar
